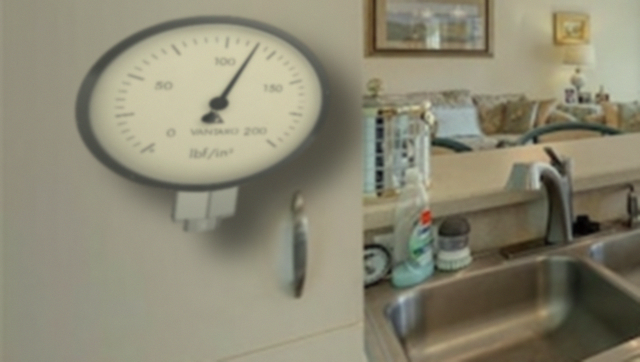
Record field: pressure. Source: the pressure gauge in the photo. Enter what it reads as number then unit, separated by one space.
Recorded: 115 psi
